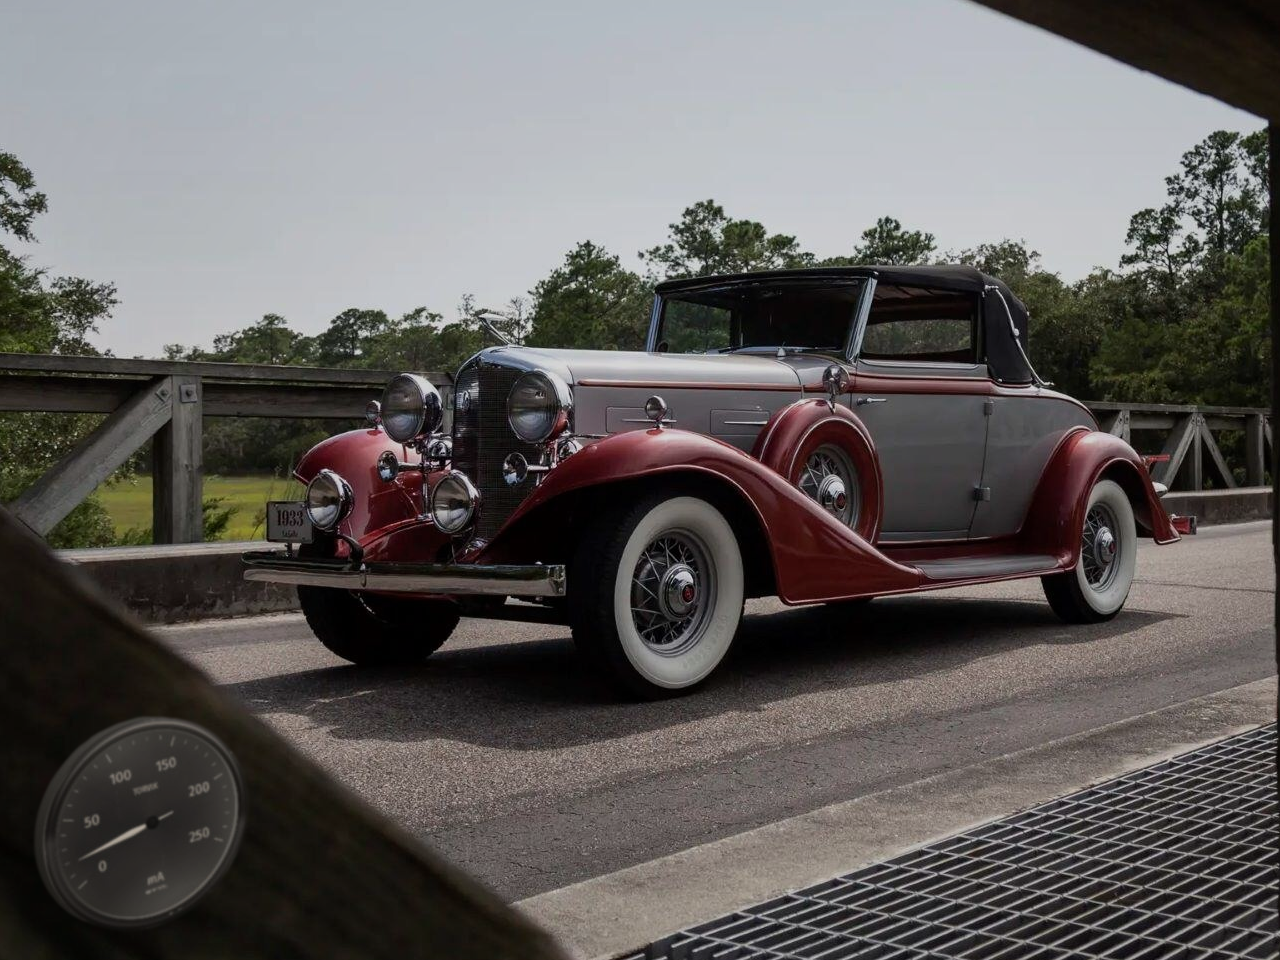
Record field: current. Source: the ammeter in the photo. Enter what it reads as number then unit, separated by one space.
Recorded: 20 mA
